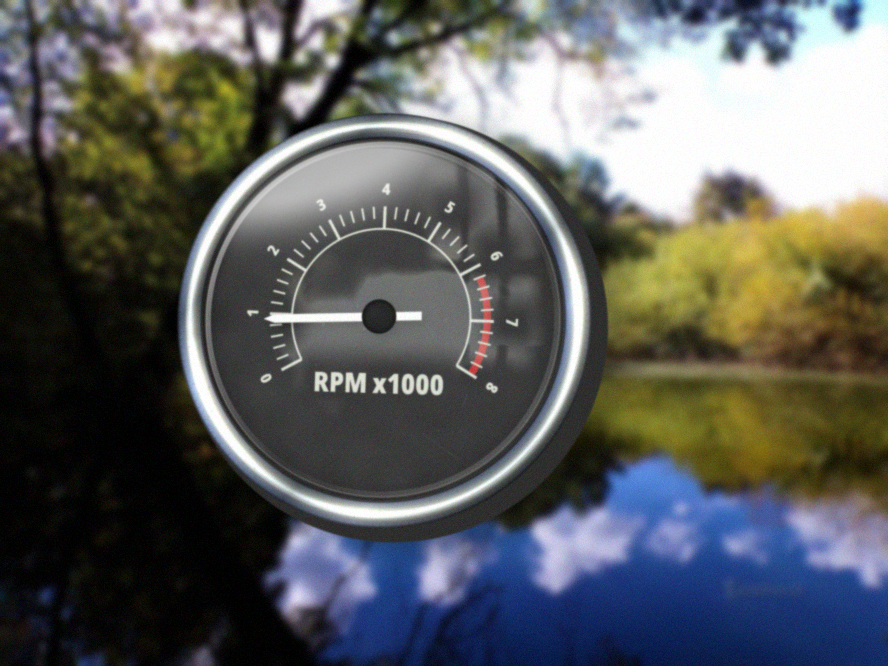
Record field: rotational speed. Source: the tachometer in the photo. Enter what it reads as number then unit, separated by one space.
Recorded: 900 rpm
